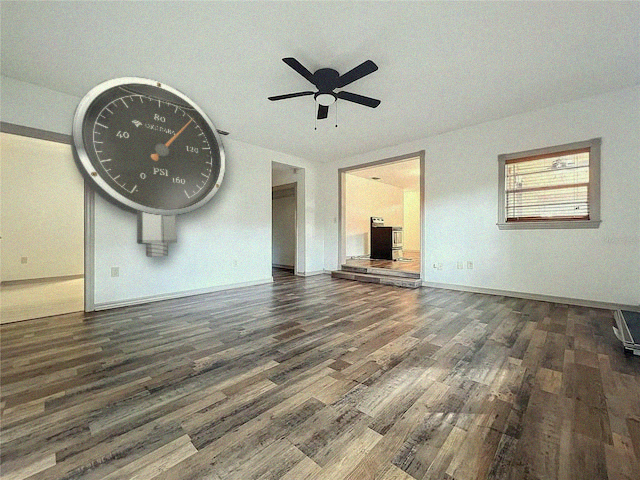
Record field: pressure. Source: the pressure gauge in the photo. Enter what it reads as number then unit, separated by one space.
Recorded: 100 psi
